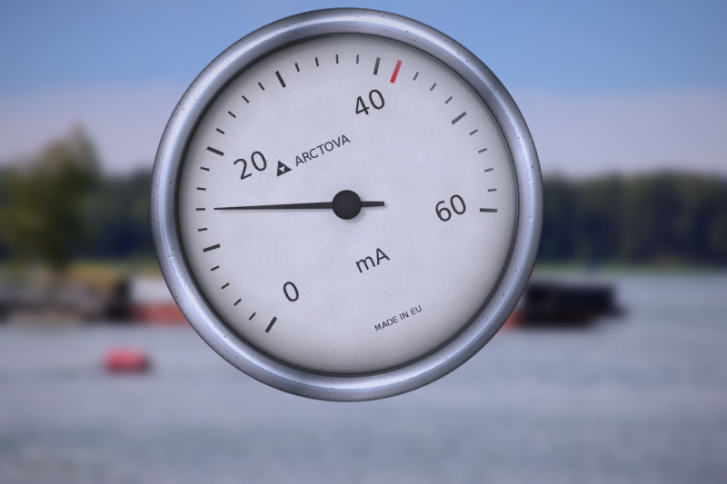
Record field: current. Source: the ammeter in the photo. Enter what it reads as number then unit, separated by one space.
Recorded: 14 mA
